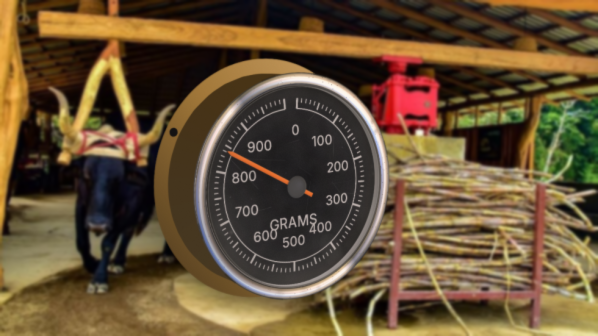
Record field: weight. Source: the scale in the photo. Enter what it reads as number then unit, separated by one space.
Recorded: 840 g
